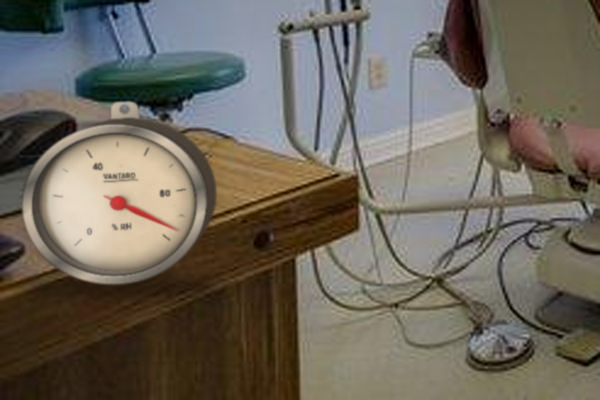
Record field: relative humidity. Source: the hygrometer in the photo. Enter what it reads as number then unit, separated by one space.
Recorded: 95 %
